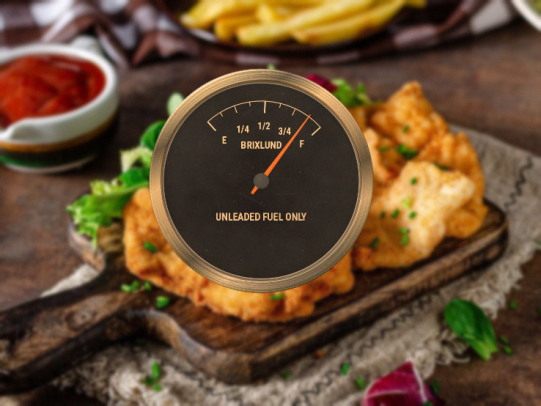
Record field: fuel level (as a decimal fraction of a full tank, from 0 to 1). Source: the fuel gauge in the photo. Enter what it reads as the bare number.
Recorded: 0.875
